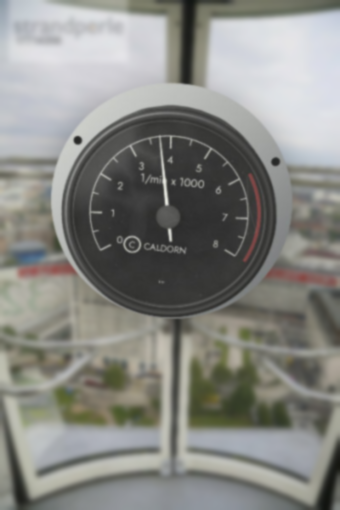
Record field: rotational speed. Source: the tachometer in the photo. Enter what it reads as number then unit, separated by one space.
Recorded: 3750 rpm
